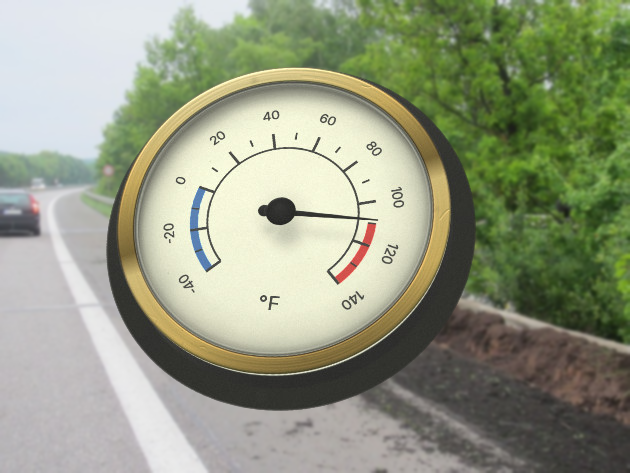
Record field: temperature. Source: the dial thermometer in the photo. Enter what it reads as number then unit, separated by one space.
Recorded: 110 °F
